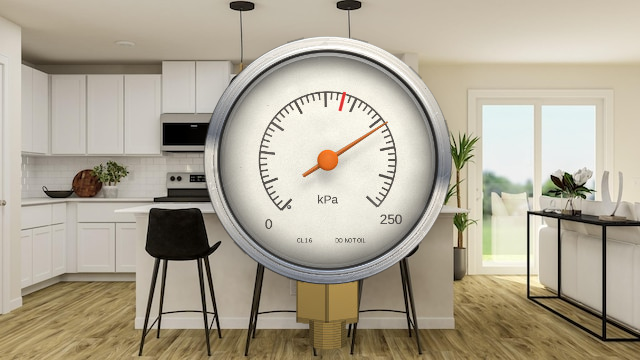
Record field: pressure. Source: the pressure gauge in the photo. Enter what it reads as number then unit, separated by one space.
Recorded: 180 kPa
